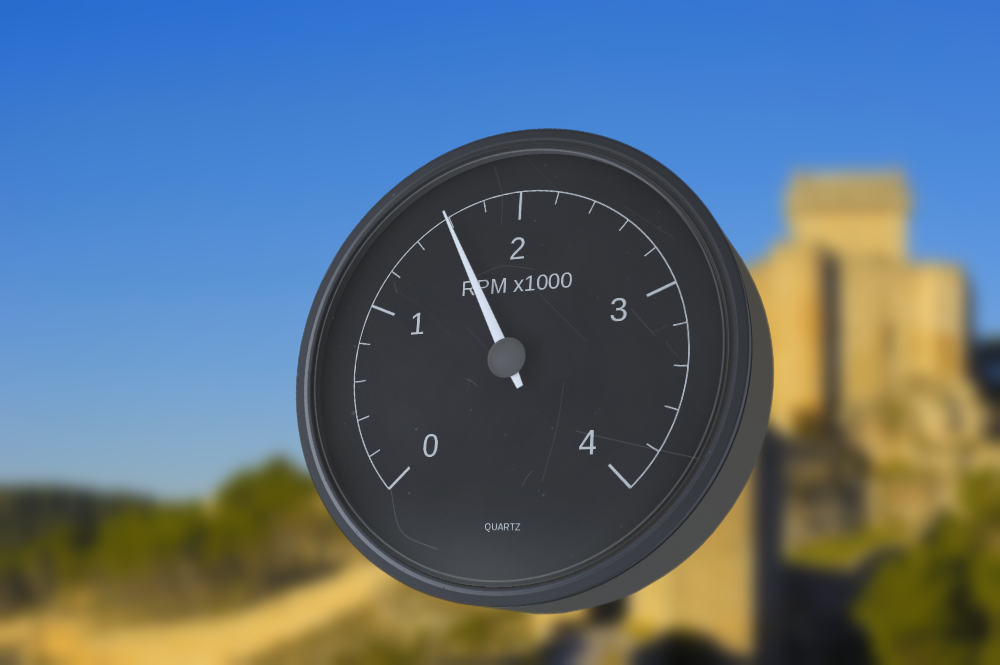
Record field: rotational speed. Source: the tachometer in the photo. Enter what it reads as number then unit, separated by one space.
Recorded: 1600 rpm
